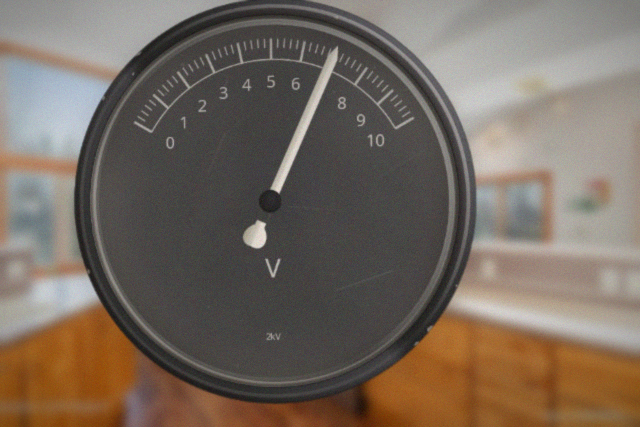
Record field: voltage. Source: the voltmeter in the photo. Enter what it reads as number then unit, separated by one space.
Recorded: 7 V
